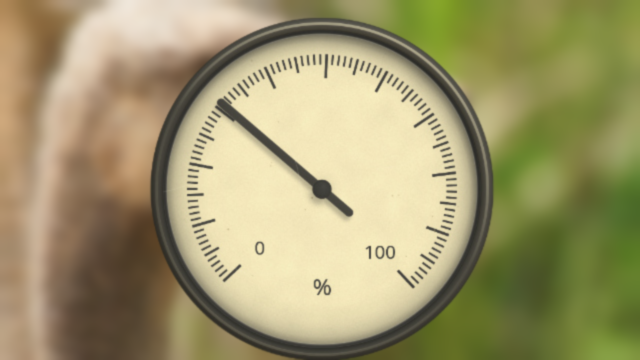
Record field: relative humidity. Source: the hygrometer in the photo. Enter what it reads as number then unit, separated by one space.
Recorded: 31 %
